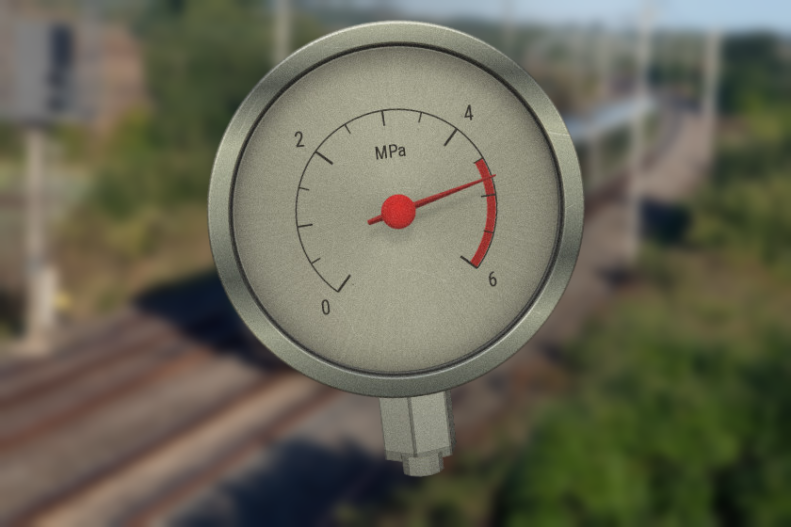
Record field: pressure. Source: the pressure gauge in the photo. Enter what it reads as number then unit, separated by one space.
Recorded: 4.75 MPa
